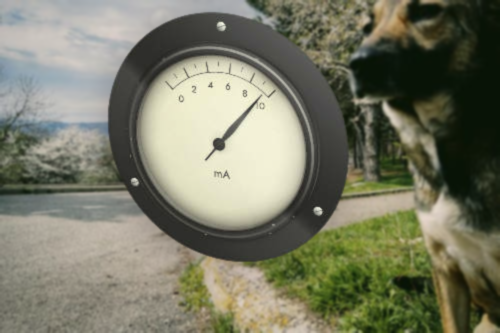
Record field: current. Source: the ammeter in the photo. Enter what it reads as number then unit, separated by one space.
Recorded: 9.5 mA
